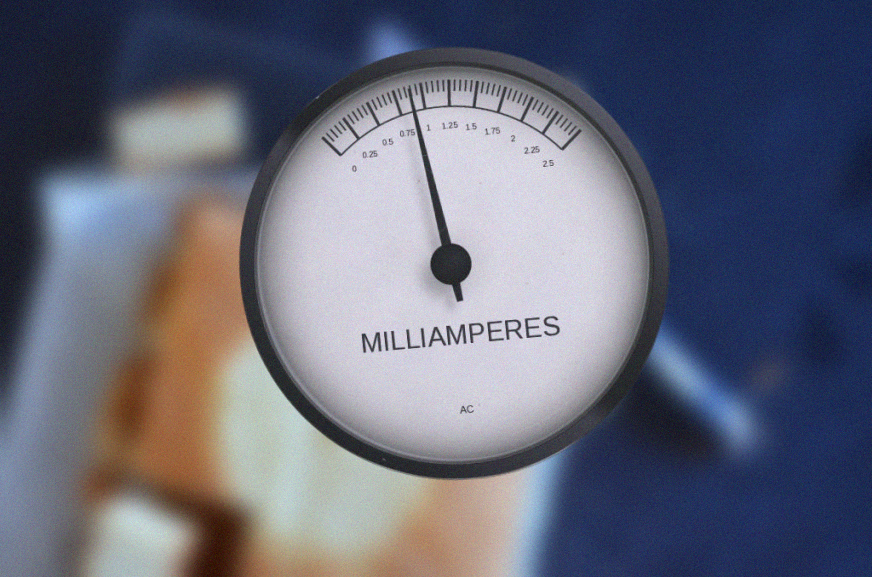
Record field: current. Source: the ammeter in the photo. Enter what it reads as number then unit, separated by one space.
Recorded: 0.9 mA
